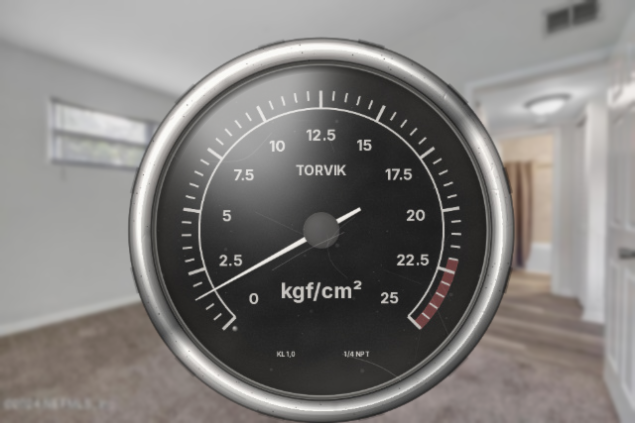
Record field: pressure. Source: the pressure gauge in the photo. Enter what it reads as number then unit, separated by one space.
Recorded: 1.5 kg/cm²
